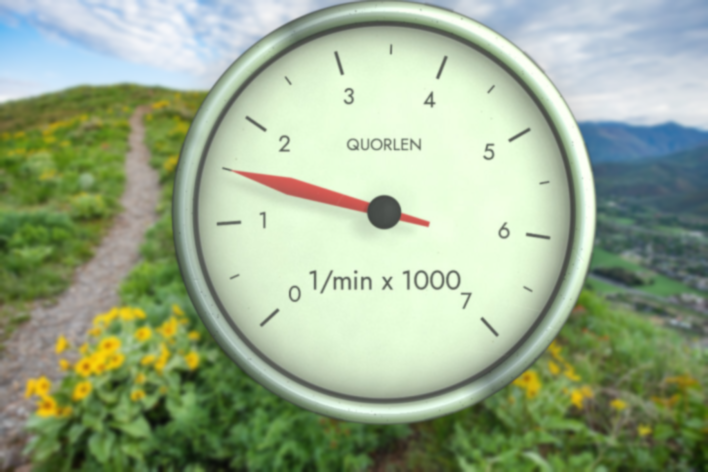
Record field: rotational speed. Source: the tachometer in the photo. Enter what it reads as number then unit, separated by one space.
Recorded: 1500 rpm
